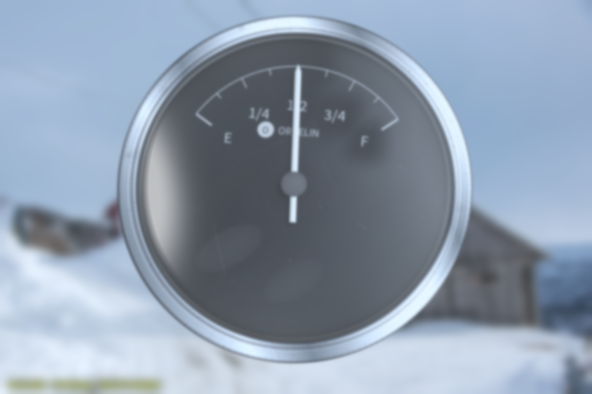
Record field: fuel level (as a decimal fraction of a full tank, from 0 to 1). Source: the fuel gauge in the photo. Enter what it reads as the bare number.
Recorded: 0.5
